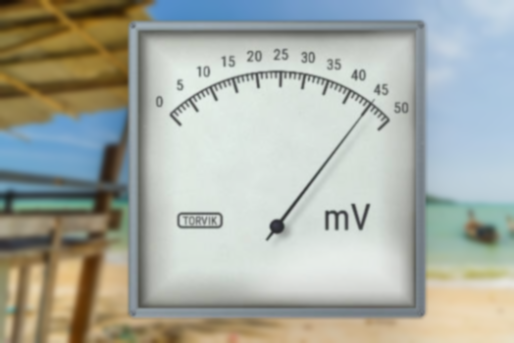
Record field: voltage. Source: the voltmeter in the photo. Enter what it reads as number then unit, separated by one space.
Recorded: 45 mV
